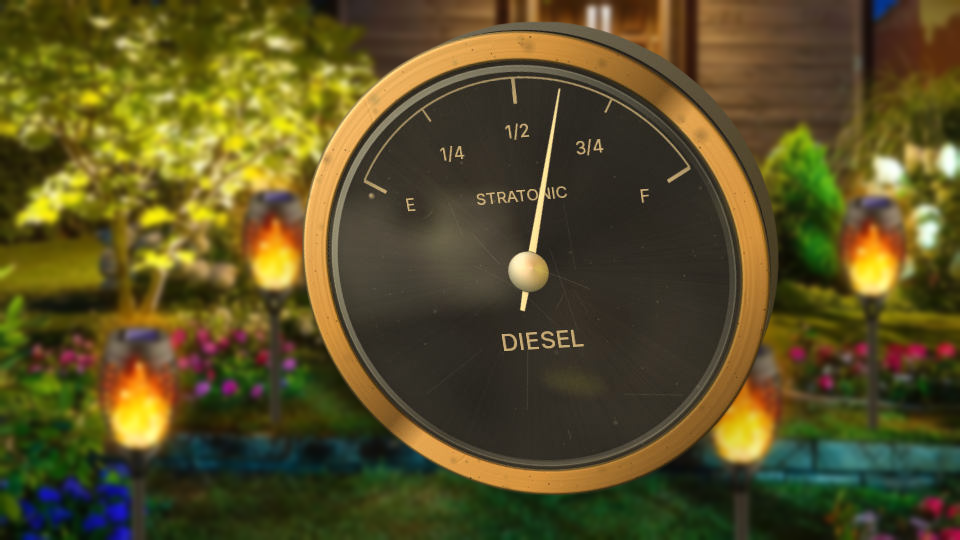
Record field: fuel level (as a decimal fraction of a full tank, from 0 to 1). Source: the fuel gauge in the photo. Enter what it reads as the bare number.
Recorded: 0.625
